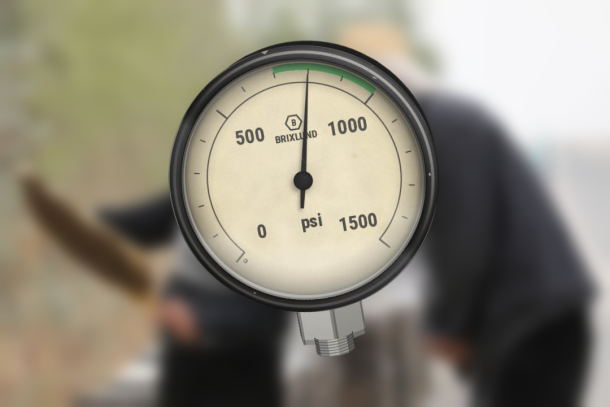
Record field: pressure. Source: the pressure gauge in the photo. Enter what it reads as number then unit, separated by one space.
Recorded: 800 psi
